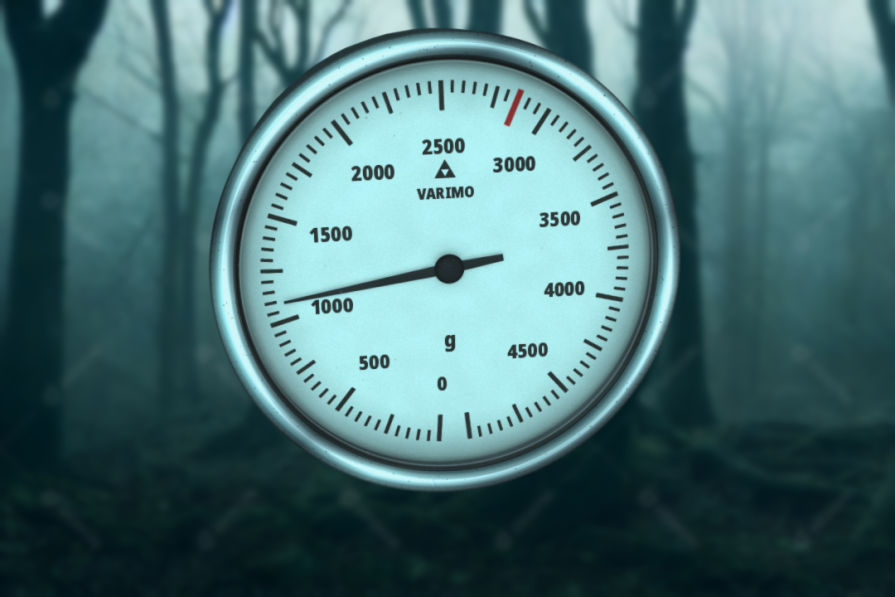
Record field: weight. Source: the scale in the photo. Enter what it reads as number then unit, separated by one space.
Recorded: 1100 g
